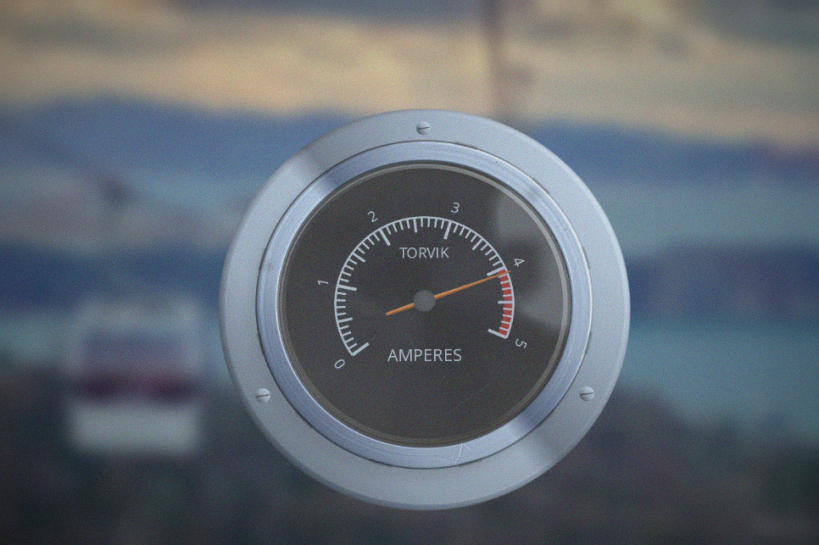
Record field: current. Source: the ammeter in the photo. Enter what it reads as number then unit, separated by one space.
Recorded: 4.1 A
